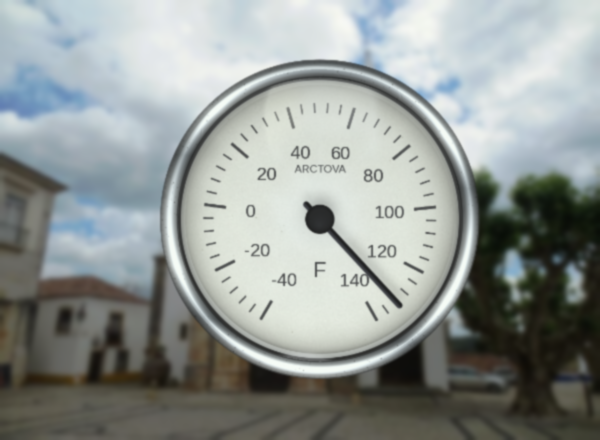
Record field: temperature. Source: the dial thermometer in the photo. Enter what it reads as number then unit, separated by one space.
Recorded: 132 °F
